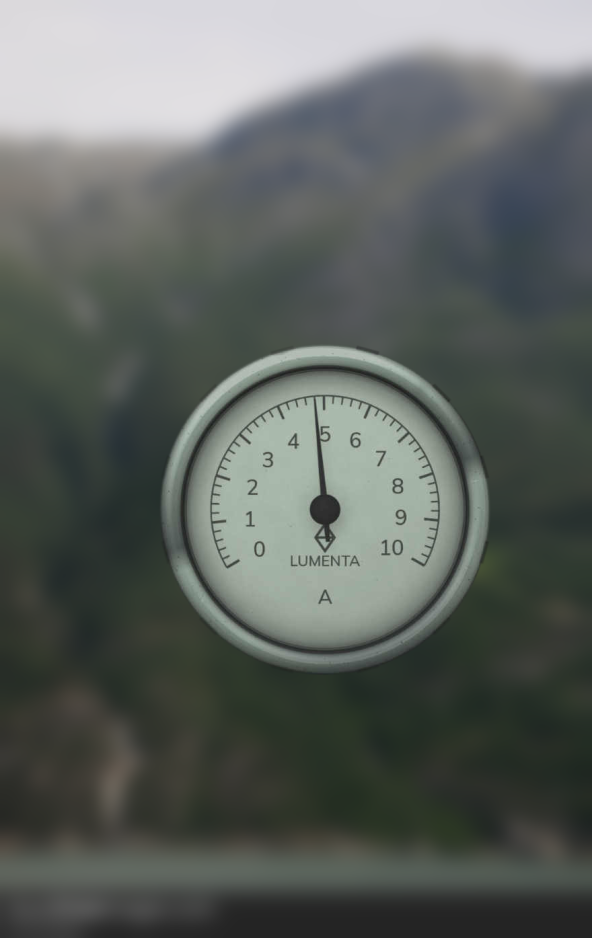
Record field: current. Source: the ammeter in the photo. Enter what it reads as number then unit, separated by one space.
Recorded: 4.8 A
